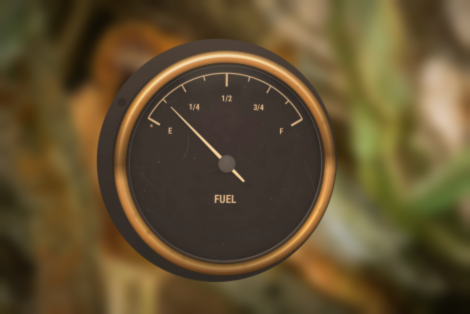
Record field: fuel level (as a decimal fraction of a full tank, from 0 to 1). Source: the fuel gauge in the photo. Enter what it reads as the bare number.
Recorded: 0.125
